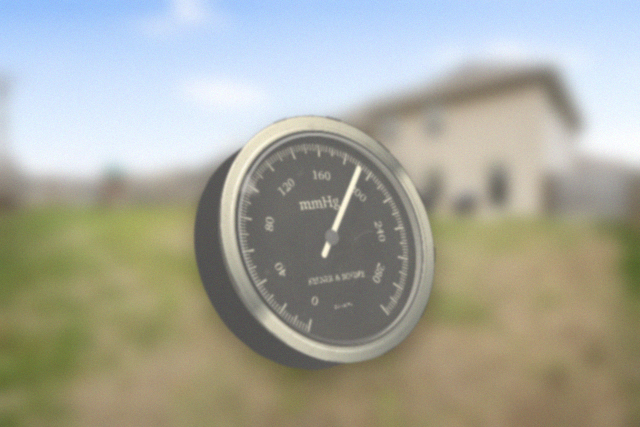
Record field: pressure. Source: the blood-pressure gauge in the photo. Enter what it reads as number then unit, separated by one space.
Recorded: 190 mmHg
